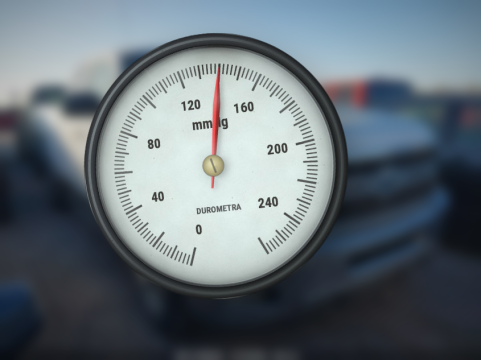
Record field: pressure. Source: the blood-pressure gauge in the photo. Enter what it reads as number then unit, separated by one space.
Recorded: 140 mmHg
